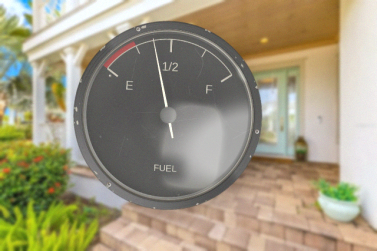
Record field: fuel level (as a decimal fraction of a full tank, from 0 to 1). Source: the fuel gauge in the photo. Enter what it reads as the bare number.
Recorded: 0.375
